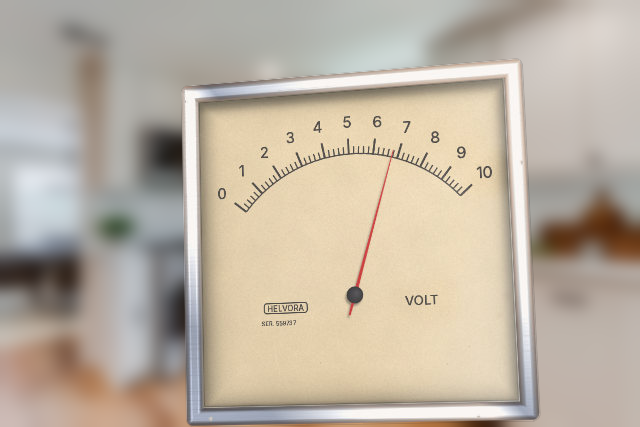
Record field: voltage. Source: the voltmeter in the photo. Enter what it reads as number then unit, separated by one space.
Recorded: 6.8 V
